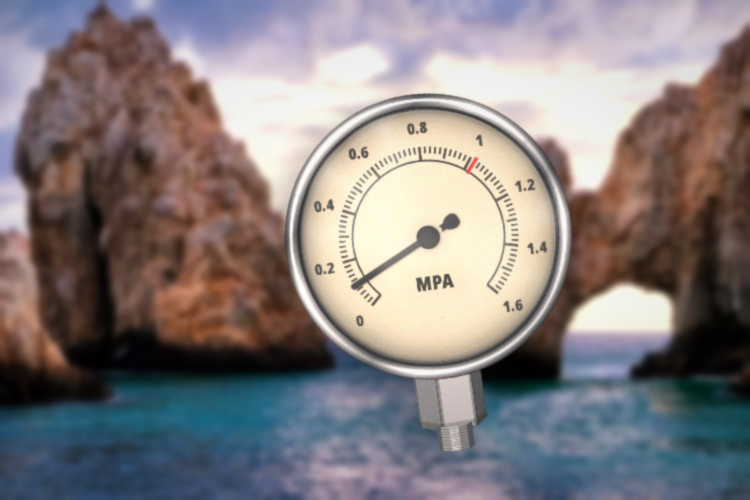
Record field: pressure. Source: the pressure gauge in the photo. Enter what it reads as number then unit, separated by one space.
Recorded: 0.1 MPa
